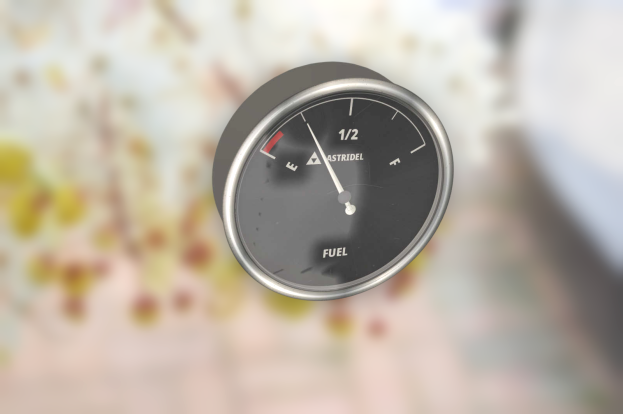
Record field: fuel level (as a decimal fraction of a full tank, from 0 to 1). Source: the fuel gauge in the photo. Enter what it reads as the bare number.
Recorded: 0.25
